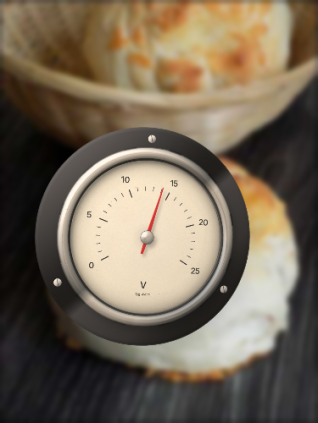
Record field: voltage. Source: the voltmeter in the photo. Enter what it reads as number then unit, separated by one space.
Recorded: 14 V
